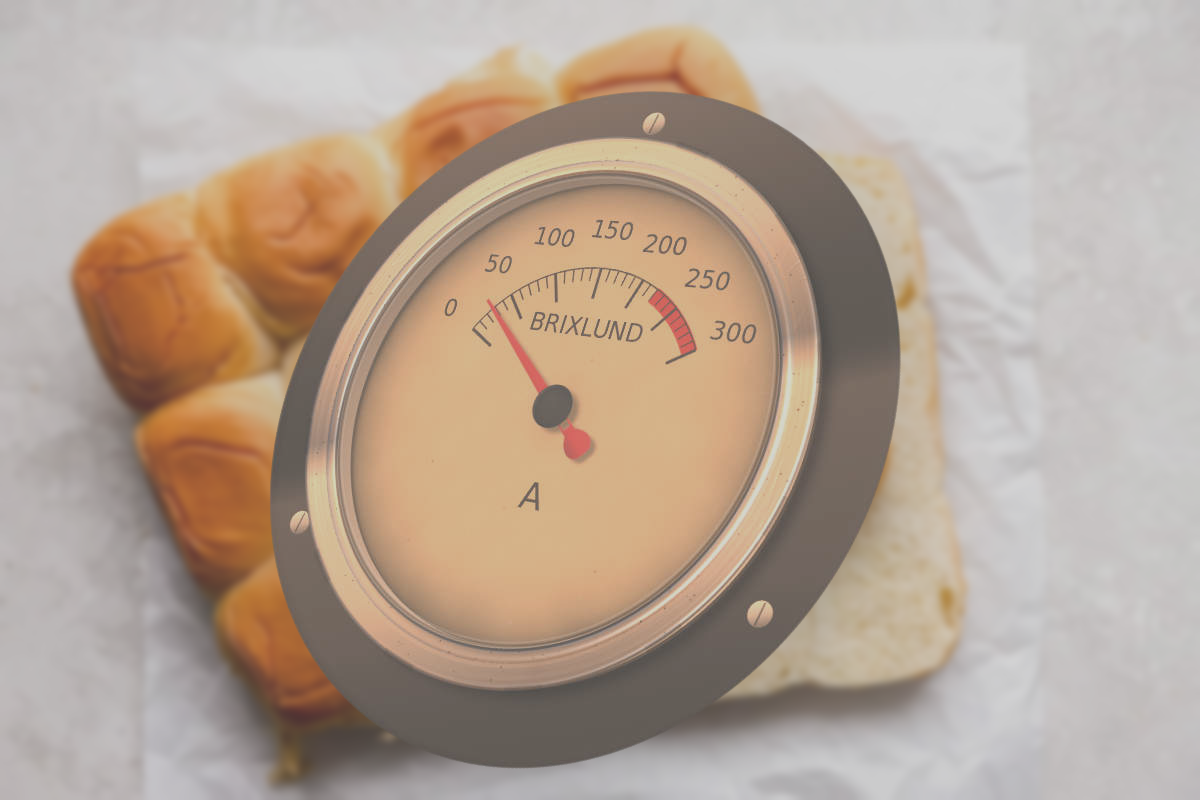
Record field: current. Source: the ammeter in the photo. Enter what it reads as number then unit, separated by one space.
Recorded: 30 A
